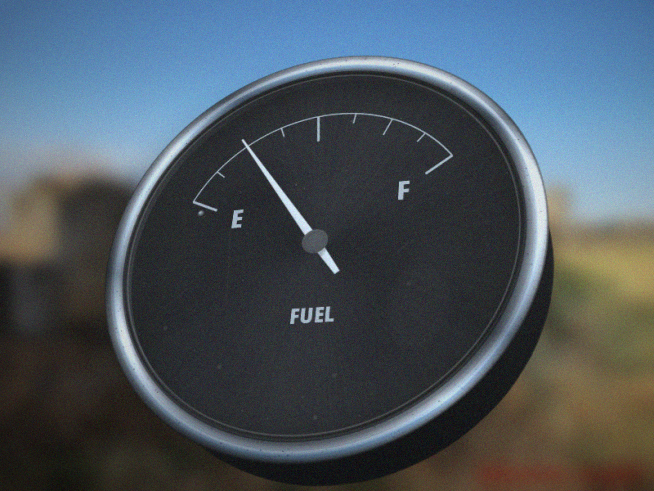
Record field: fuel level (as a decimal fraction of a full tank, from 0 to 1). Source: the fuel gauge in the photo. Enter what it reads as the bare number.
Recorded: 0.25
